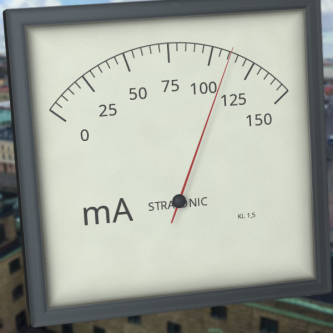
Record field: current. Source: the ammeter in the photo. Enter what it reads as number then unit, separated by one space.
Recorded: 110 mA
